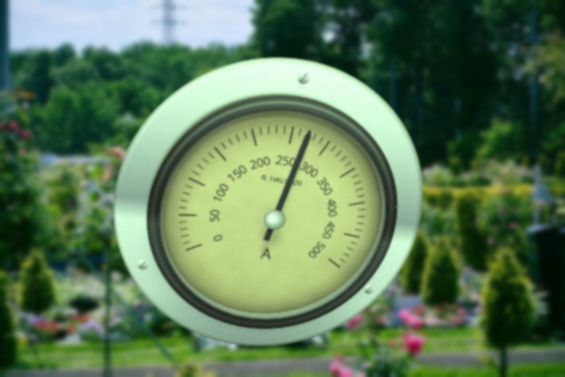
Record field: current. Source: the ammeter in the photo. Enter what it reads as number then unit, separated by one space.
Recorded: 270 A
